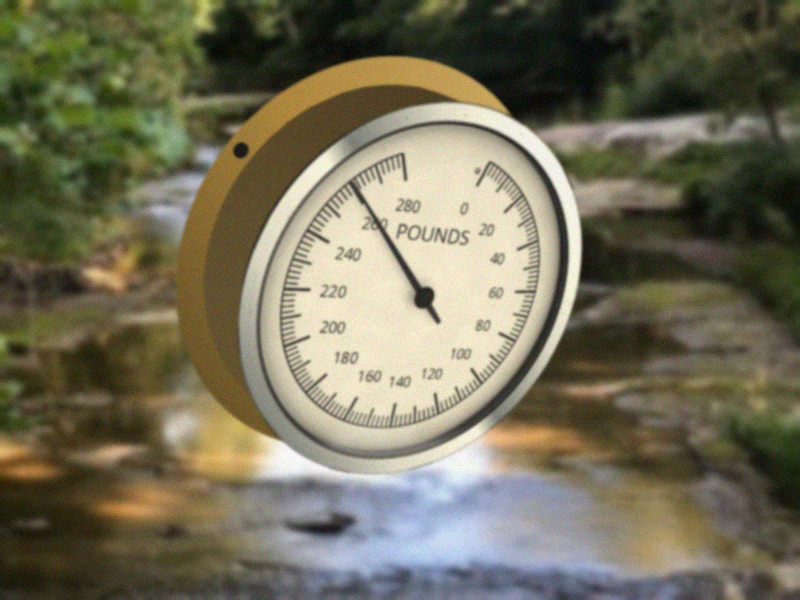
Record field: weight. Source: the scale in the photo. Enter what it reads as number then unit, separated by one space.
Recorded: 260 lb
